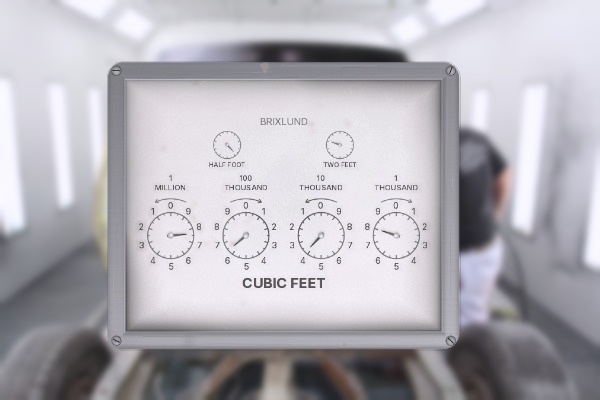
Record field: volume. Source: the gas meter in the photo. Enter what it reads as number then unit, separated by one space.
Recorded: 763800 ft³
